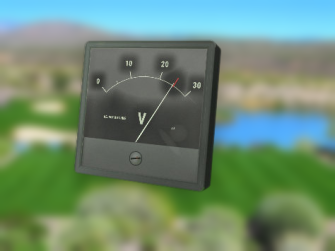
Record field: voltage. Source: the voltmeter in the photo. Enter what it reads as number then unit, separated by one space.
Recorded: 25 V
